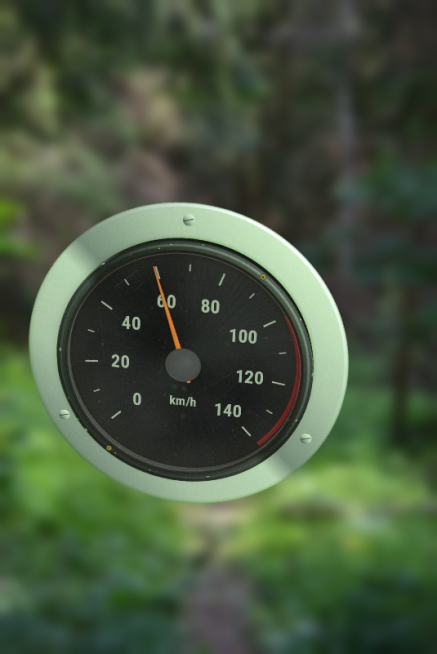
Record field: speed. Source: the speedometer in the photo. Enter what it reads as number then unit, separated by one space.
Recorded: 60 km/h
